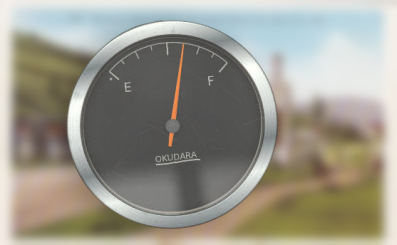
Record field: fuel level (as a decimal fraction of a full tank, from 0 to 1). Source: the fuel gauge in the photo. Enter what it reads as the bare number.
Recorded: 0.625
